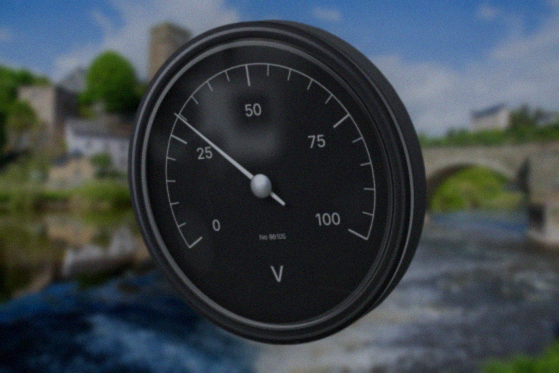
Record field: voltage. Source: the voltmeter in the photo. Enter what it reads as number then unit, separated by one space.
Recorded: 30 V
